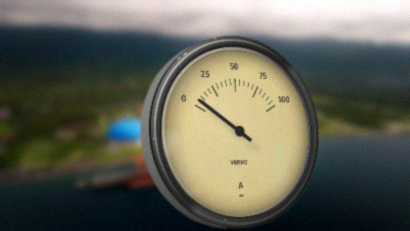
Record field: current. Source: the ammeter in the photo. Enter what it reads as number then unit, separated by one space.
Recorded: 5 A
